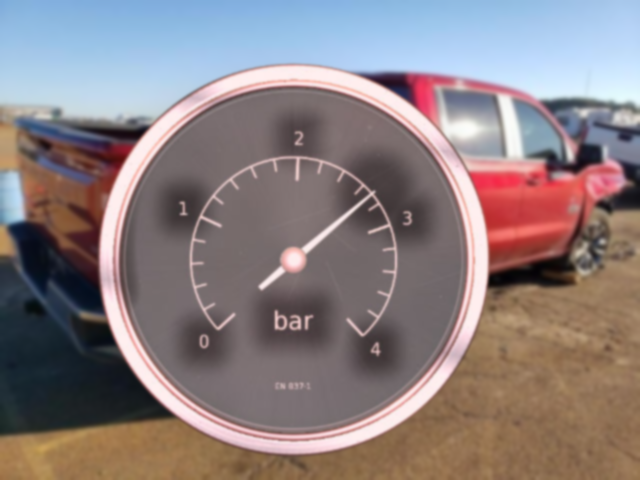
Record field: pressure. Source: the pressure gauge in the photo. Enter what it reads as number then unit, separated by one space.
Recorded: 2.7 bar
